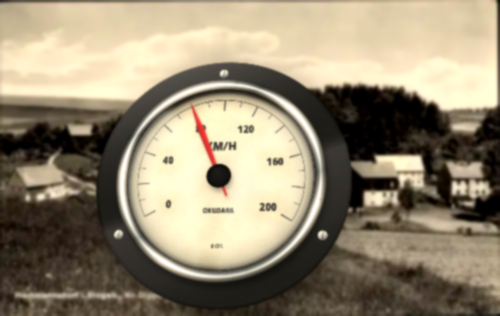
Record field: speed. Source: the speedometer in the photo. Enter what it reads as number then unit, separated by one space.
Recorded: 80 km/h
